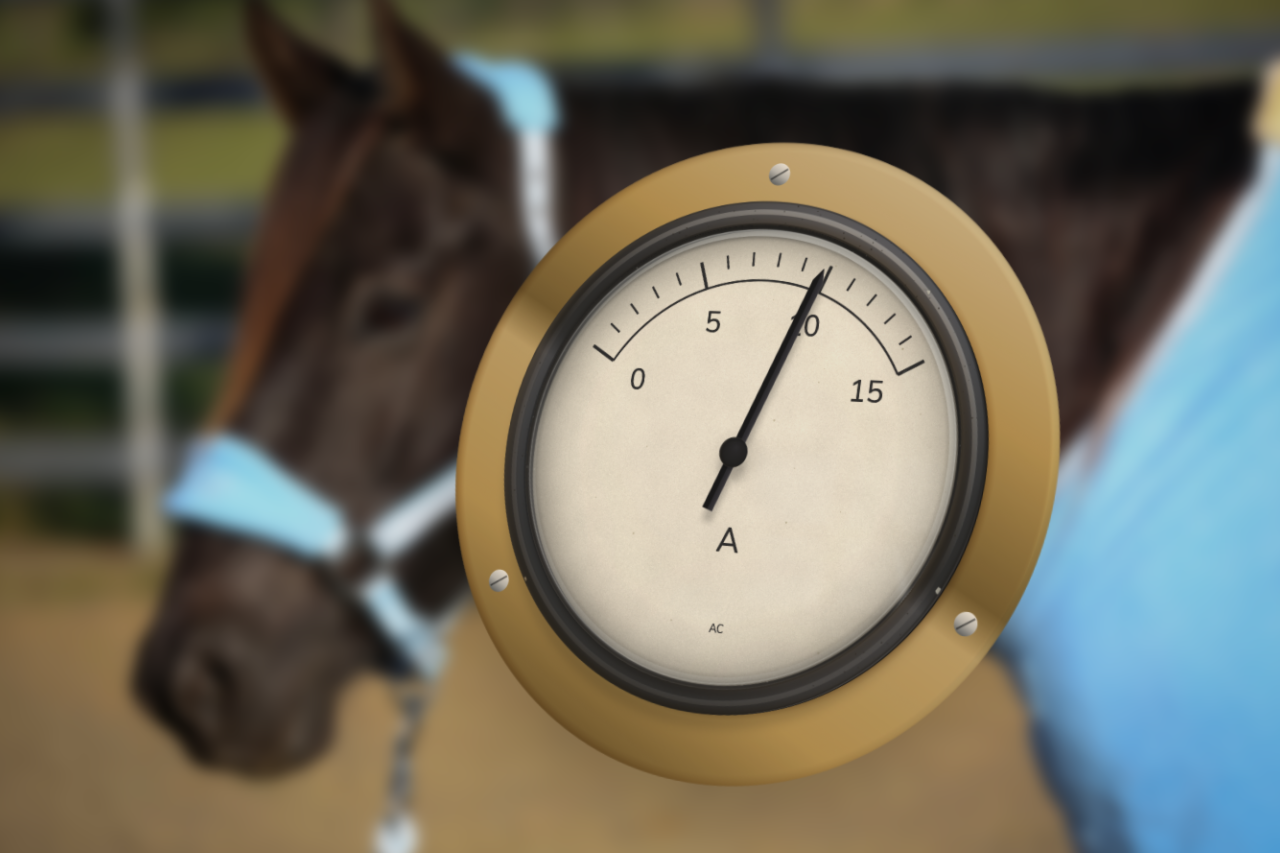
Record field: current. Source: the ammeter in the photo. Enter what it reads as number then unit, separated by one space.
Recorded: 10 A
